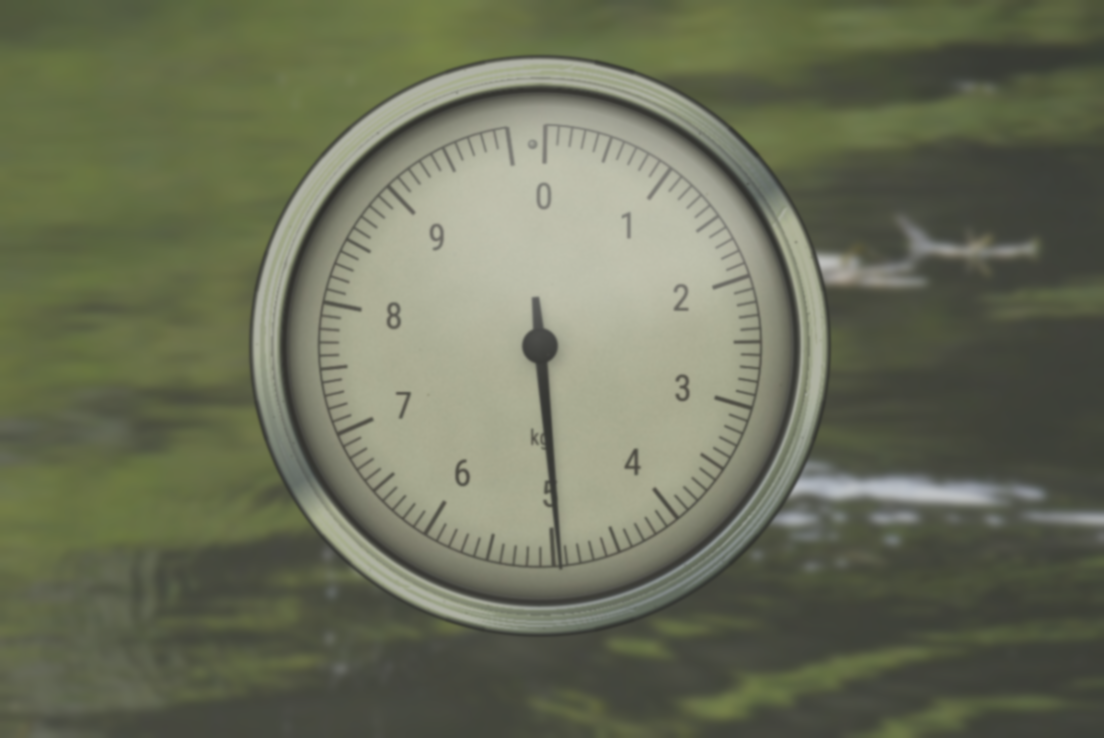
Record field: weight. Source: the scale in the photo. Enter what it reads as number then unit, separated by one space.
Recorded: 4.95 kg
